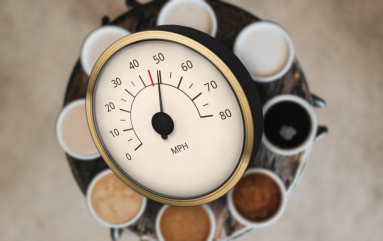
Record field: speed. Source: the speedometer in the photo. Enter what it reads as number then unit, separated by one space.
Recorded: 50 mph
